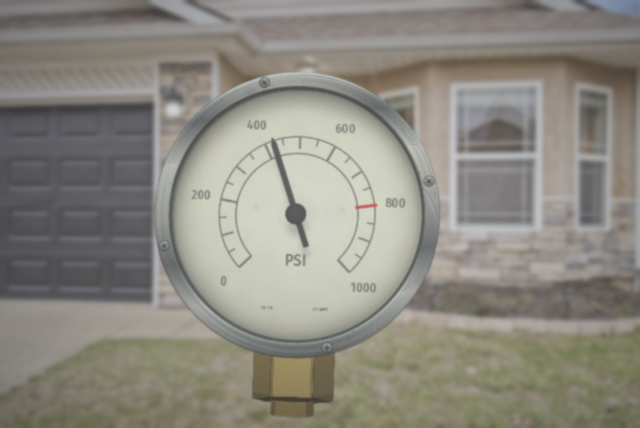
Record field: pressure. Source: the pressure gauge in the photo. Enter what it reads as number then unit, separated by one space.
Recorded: 425 psi
